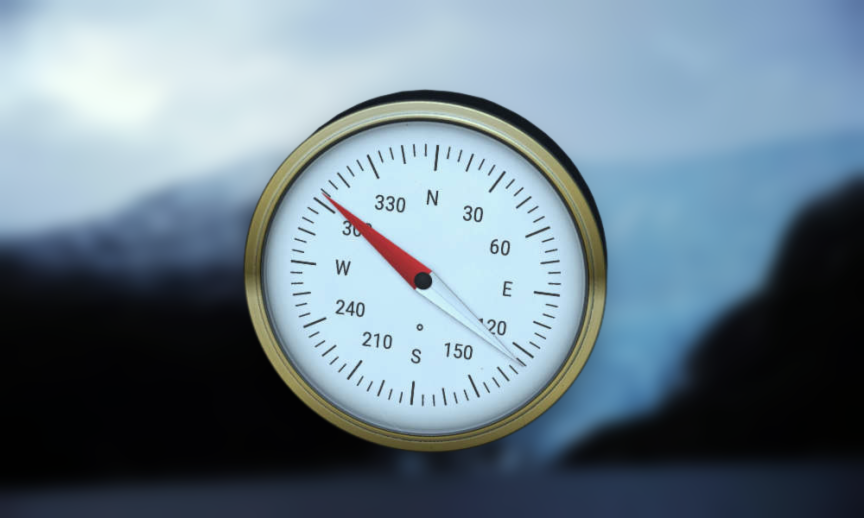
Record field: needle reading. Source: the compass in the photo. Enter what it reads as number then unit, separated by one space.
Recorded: 305 °
